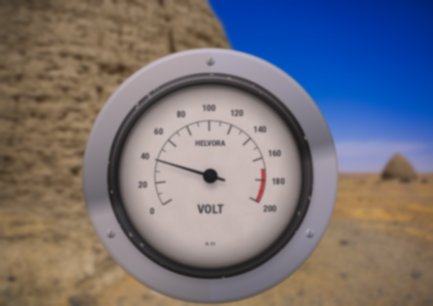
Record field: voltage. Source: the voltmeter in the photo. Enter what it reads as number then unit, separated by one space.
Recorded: 40 V
